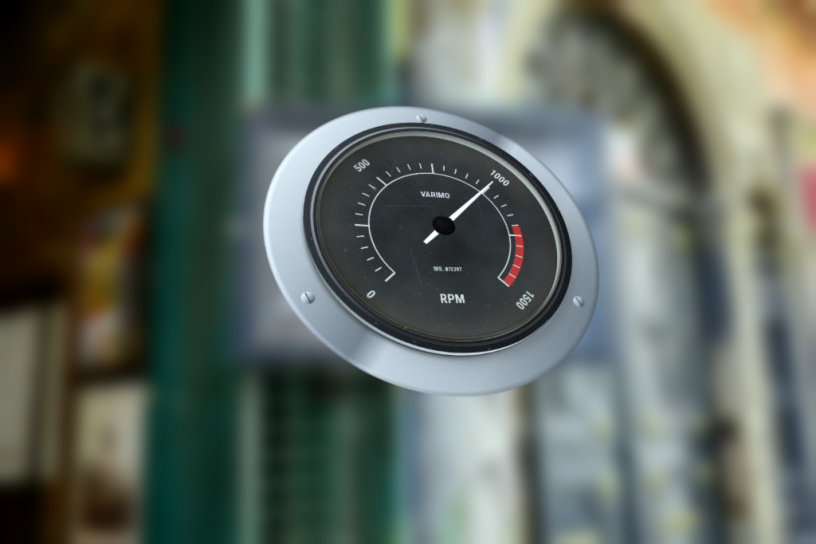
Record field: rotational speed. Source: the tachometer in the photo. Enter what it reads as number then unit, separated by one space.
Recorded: 1000 rpm
